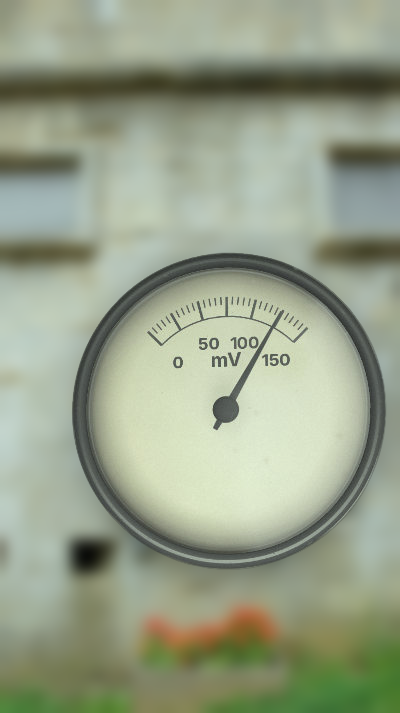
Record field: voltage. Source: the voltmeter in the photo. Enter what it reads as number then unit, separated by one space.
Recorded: 125 mV
